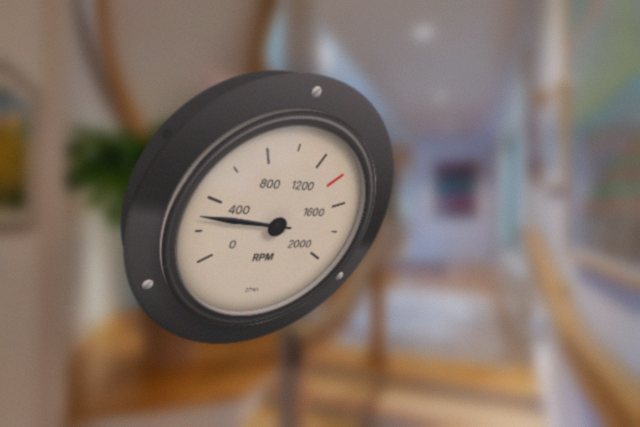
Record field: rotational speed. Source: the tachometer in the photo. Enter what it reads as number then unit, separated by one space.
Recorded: 300 rpm
